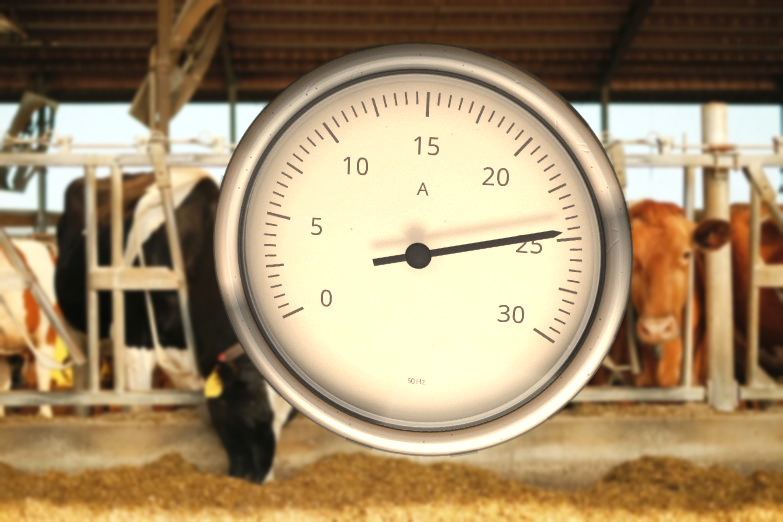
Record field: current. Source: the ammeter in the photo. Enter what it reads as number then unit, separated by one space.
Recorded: 24.5 A
